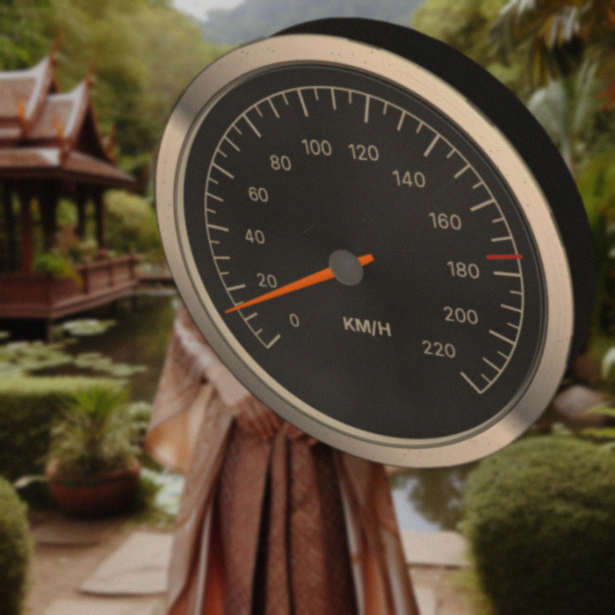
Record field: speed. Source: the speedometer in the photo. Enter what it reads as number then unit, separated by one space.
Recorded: 15 km/h
